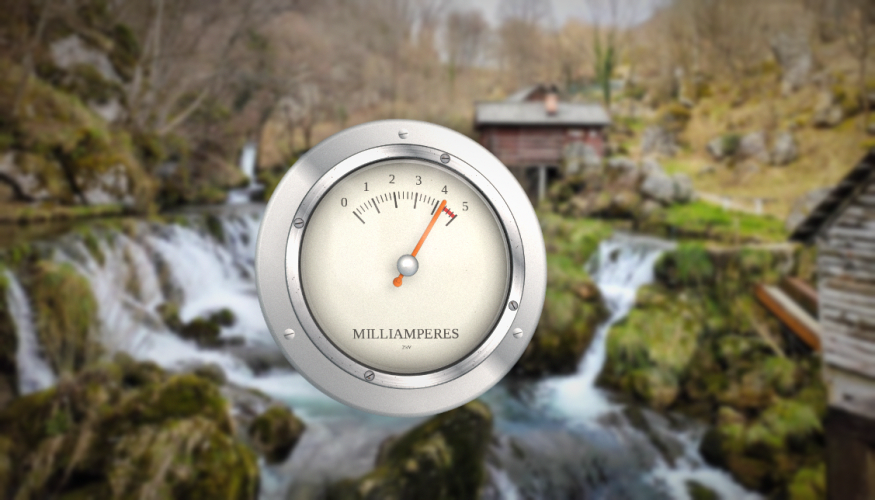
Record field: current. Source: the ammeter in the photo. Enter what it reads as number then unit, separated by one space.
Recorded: 4.2 mA
